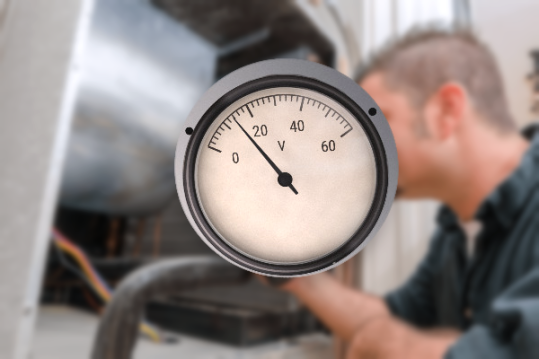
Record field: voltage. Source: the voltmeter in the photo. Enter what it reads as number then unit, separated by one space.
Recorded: 14 V
